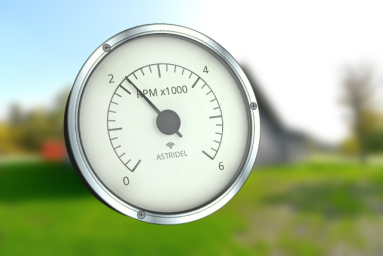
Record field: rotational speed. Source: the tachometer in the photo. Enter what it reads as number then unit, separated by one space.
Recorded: 2200 rpm
